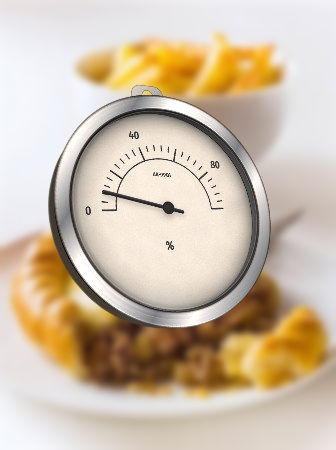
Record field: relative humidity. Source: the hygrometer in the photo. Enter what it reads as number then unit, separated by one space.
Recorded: 8 %
